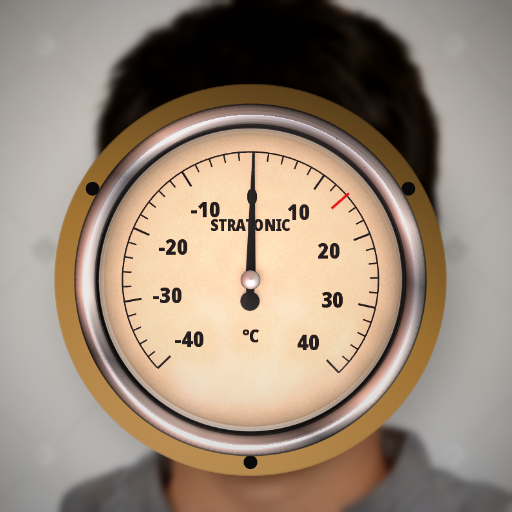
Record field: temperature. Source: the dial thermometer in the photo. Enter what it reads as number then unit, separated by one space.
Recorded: 0 °C
